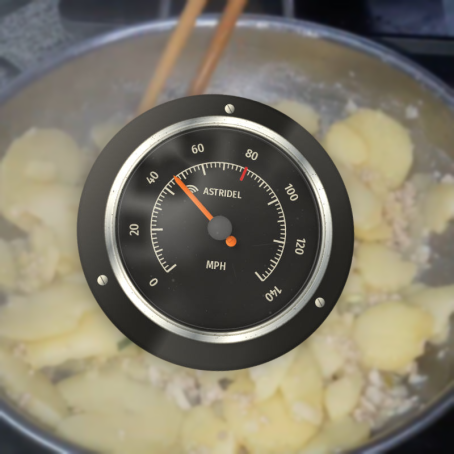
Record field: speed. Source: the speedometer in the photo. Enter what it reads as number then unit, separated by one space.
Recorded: 46 mph
